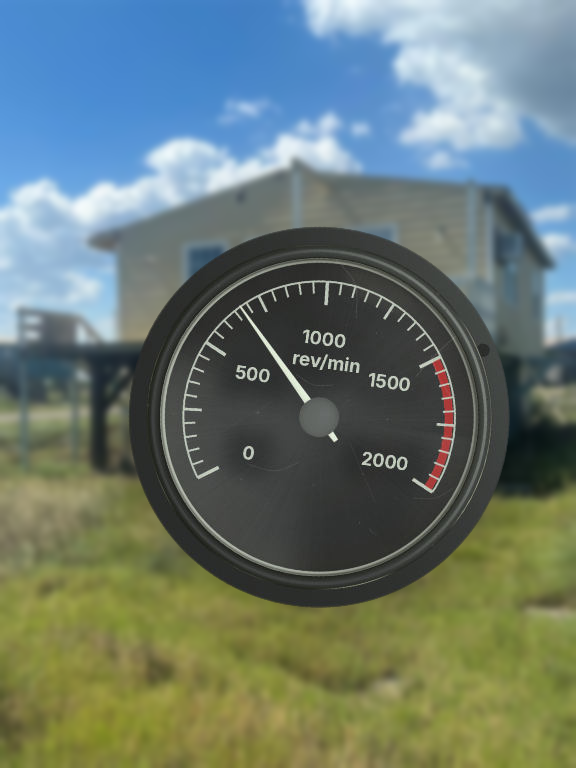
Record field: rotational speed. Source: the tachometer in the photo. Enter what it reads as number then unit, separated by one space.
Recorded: 675 rpm
